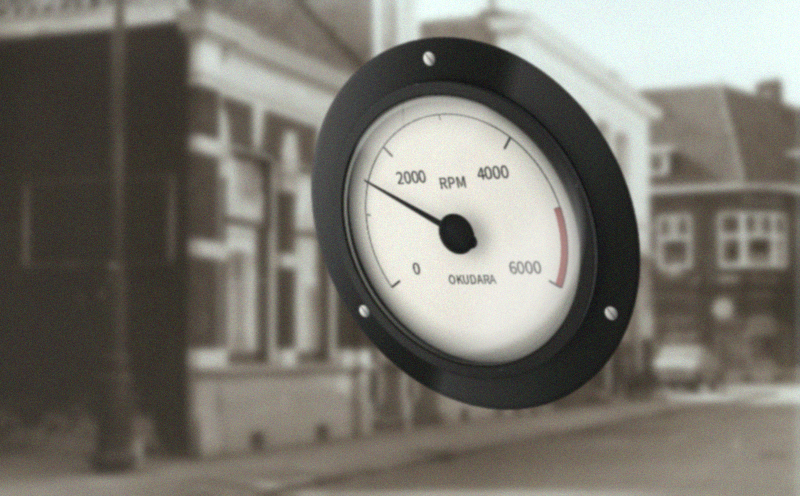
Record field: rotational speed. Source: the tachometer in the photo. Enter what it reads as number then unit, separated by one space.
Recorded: 1500 rpm
